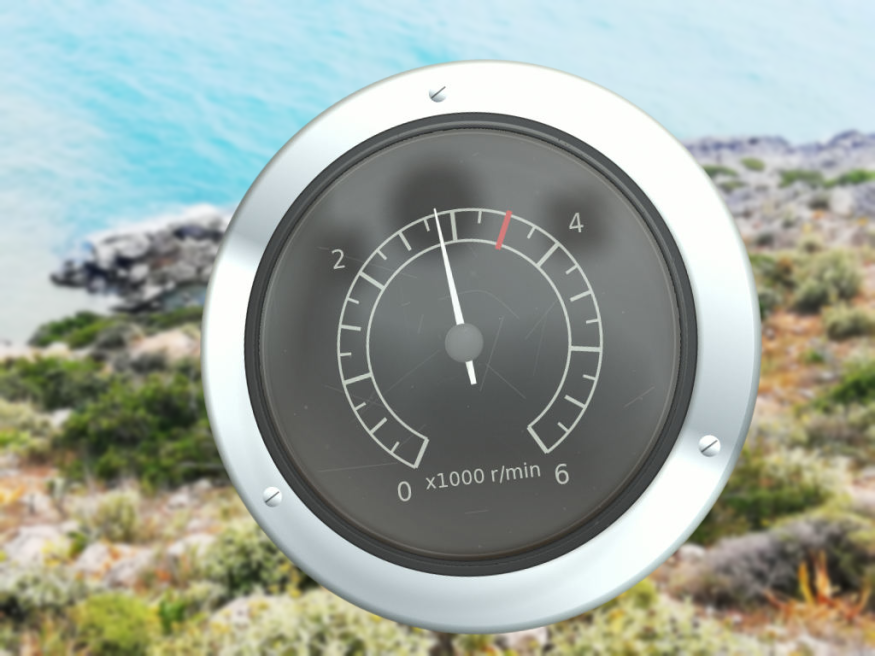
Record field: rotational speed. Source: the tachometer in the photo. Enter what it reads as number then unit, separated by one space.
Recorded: 2875 rpm
